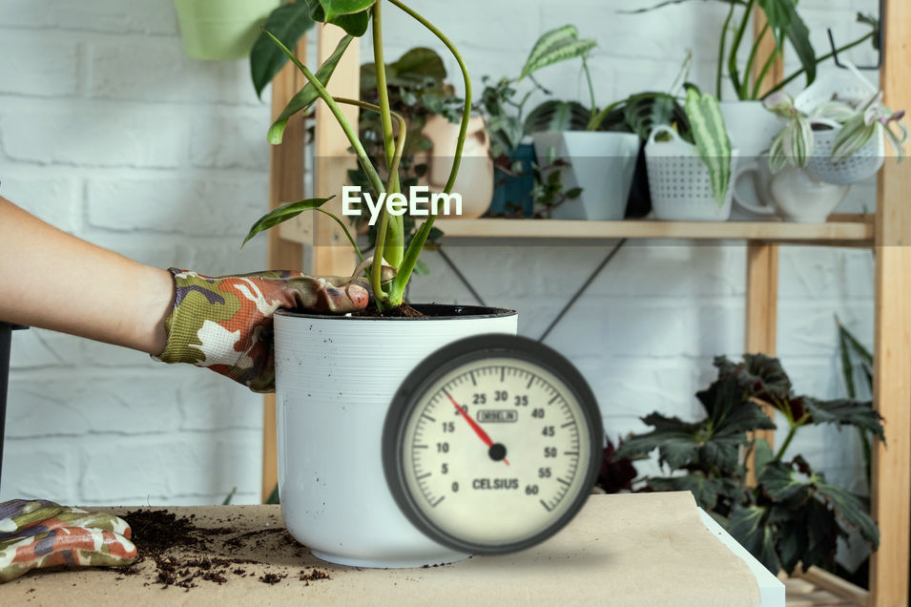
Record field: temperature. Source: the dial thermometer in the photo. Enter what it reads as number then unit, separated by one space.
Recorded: 20 °C
